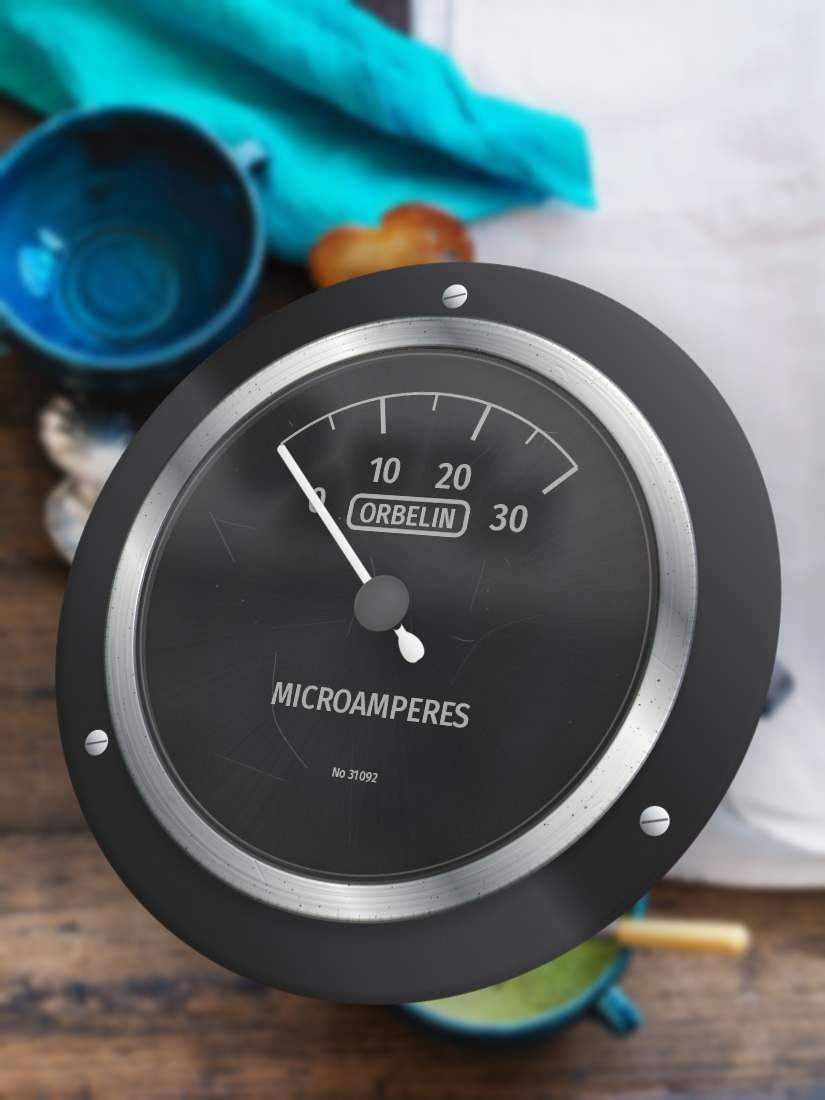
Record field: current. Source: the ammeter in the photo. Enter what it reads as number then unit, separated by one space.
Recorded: 0 µA
